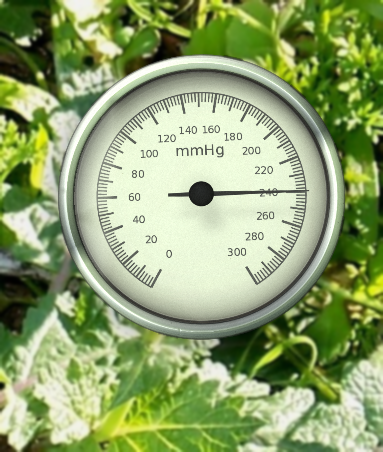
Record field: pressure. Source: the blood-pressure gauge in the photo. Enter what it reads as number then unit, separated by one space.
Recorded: 240 mmHg
